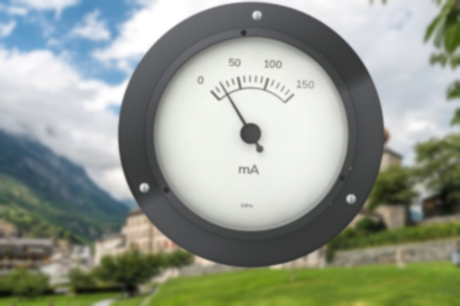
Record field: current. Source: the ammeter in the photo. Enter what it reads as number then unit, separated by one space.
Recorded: 20 mA
